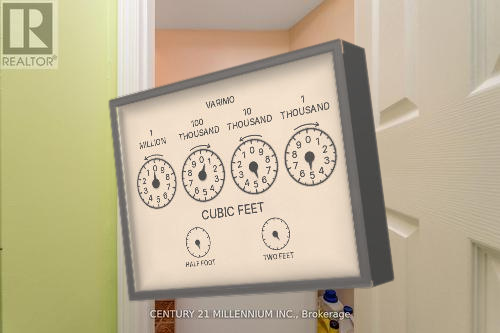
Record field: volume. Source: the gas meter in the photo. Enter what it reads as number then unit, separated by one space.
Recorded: 5500 ft³
